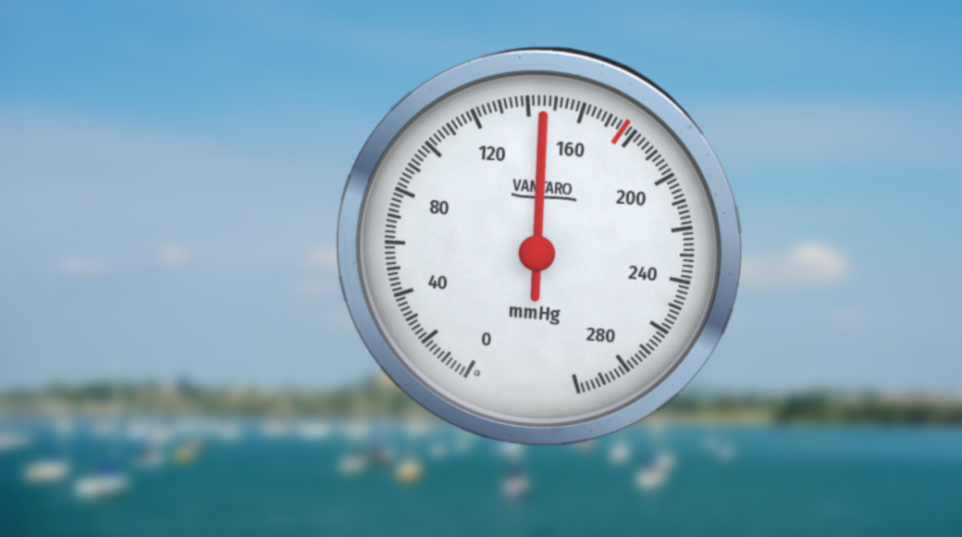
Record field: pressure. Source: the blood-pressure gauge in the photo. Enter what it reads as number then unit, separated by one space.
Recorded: 146 mmHg
